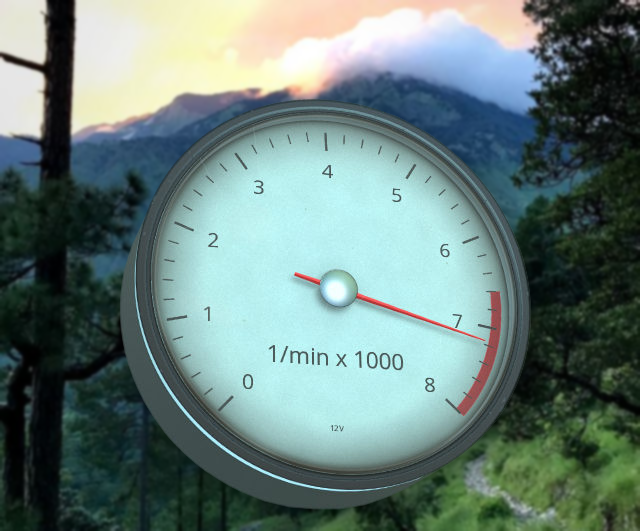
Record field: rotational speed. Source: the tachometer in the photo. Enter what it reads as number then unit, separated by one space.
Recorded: 7200 rpm
